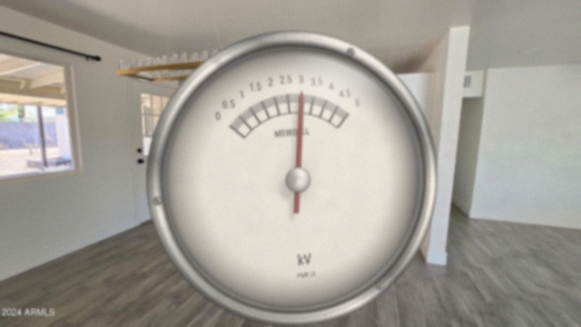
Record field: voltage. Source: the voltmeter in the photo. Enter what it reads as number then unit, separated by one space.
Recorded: 3 kV
